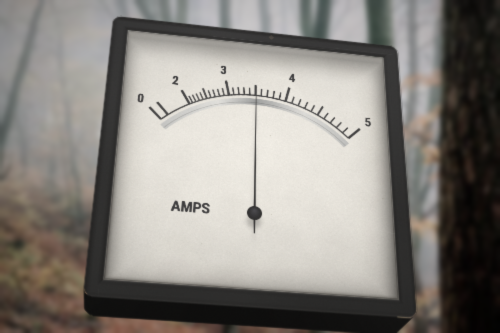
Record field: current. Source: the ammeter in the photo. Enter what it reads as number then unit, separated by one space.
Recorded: 3.5 A
